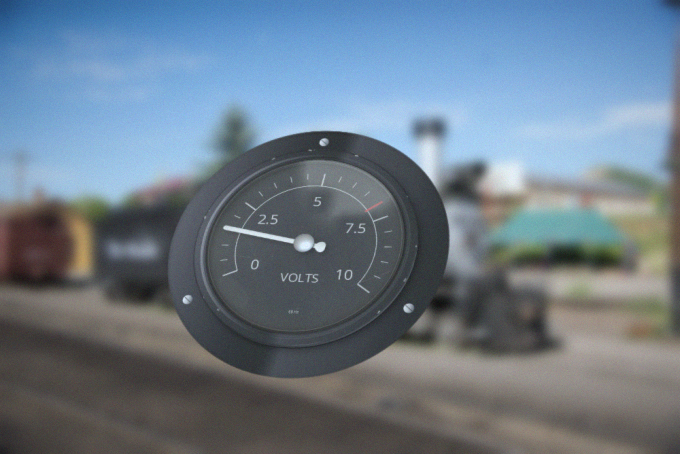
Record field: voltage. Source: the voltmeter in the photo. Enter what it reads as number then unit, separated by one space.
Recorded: 1.5 V
